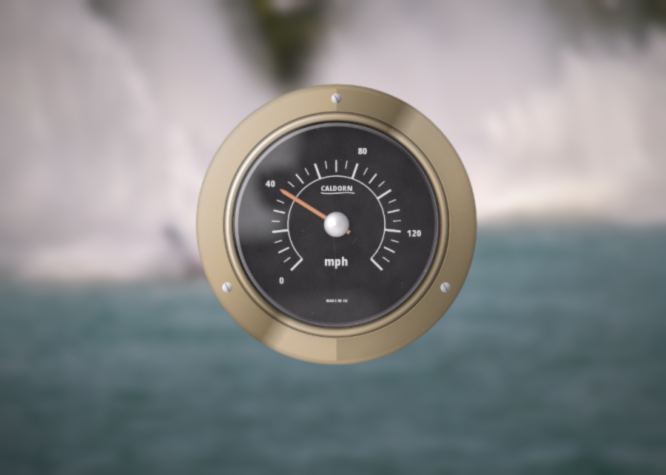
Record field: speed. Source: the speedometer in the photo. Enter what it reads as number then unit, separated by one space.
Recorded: 40 mph
